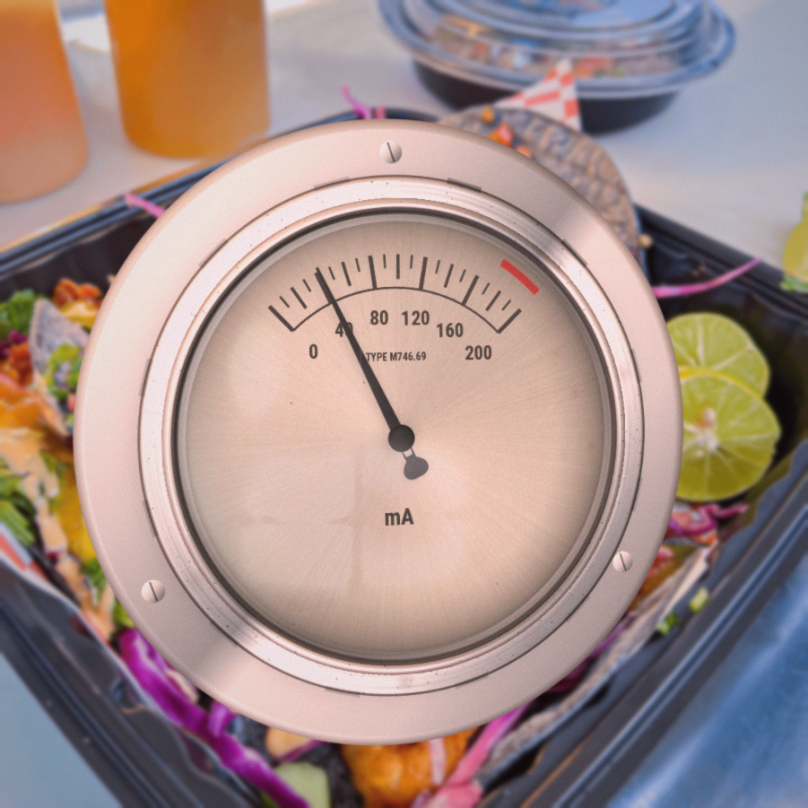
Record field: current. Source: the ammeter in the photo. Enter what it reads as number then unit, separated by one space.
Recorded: 40 mA
